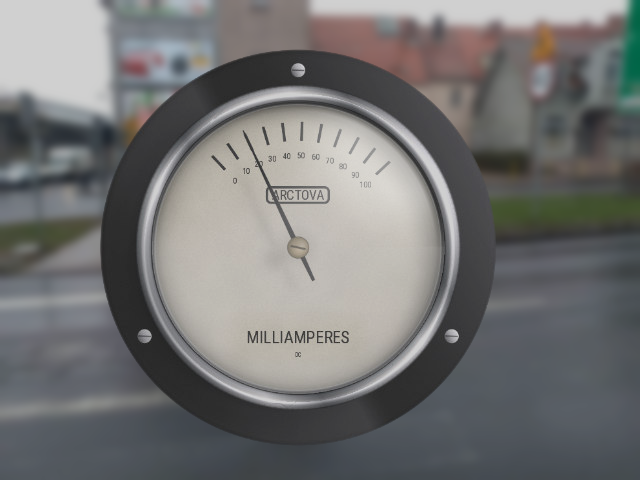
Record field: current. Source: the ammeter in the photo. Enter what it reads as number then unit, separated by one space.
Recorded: 20 mA
